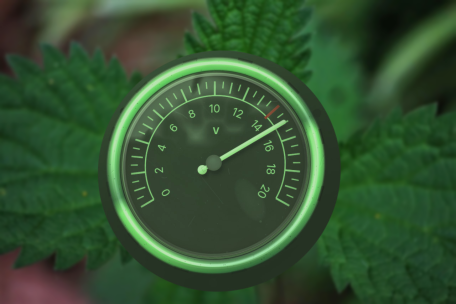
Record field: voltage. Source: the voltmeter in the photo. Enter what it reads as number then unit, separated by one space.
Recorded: 15 V
